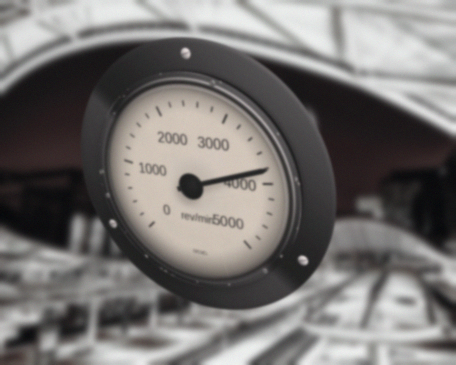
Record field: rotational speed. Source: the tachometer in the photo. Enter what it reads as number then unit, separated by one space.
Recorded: 3800 rpm
